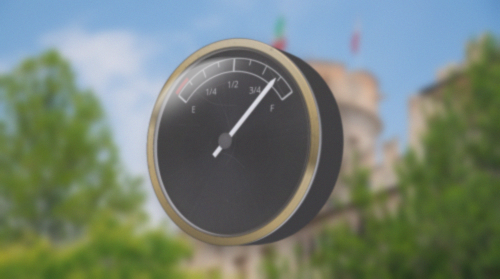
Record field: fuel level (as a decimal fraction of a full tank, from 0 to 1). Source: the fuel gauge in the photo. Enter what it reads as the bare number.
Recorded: 0.875
